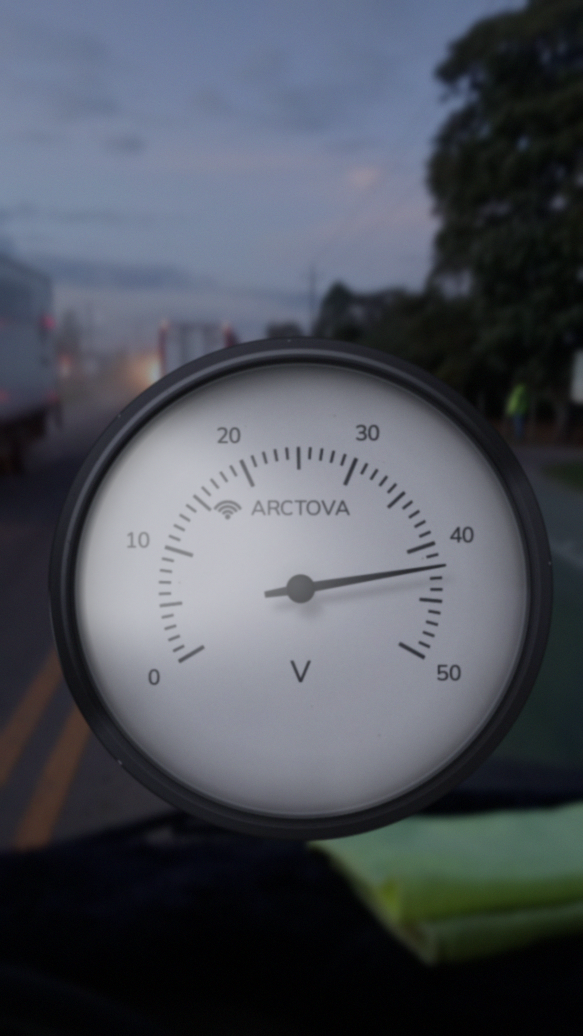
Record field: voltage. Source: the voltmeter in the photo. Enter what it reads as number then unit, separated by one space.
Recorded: 42 V
